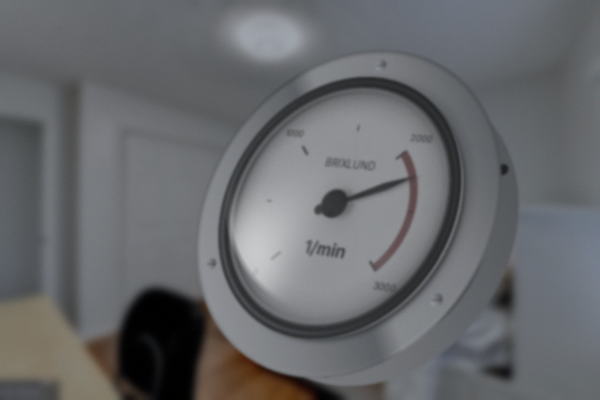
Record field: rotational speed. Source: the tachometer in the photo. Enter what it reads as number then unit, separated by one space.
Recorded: 2250 rpm
